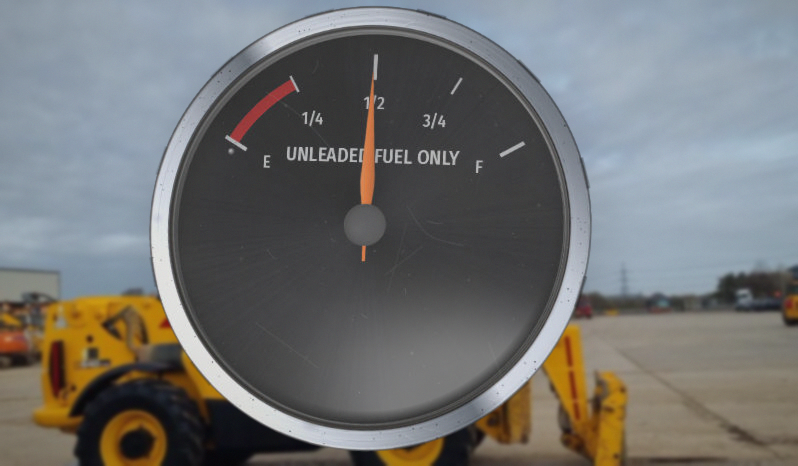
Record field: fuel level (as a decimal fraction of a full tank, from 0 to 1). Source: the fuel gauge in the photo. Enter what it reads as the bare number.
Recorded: 0.5
